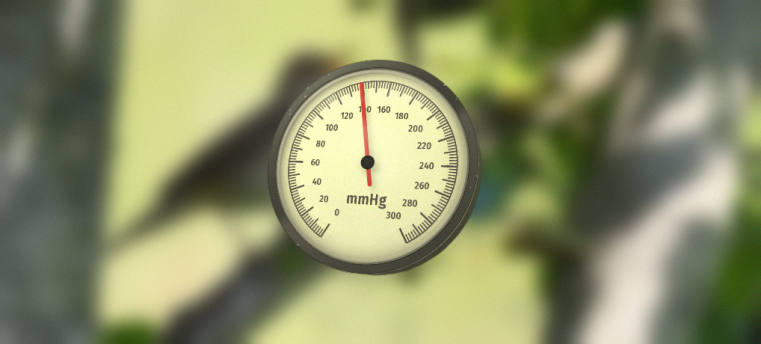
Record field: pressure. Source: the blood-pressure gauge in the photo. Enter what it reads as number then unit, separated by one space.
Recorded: 140 mmHg
